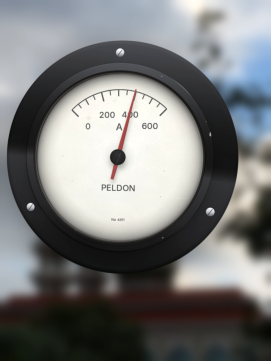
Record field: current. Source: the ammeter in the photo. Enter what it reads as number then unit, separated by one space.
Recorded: 400 A
